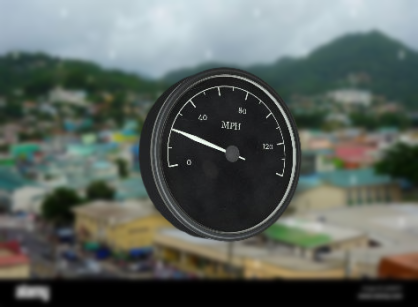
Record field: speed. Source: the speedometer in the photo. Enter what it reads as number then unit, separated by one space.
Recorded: 20 mph
